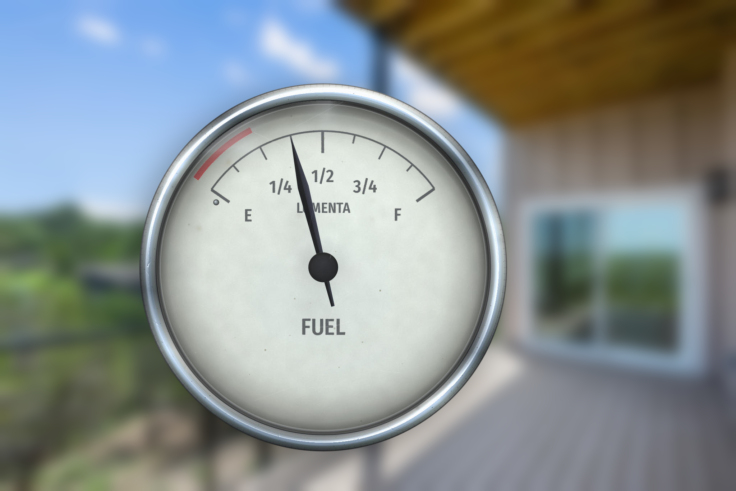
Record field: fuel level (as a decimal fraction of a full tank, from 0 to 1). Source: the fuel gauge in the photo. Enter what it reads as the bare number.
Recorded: 0.375
